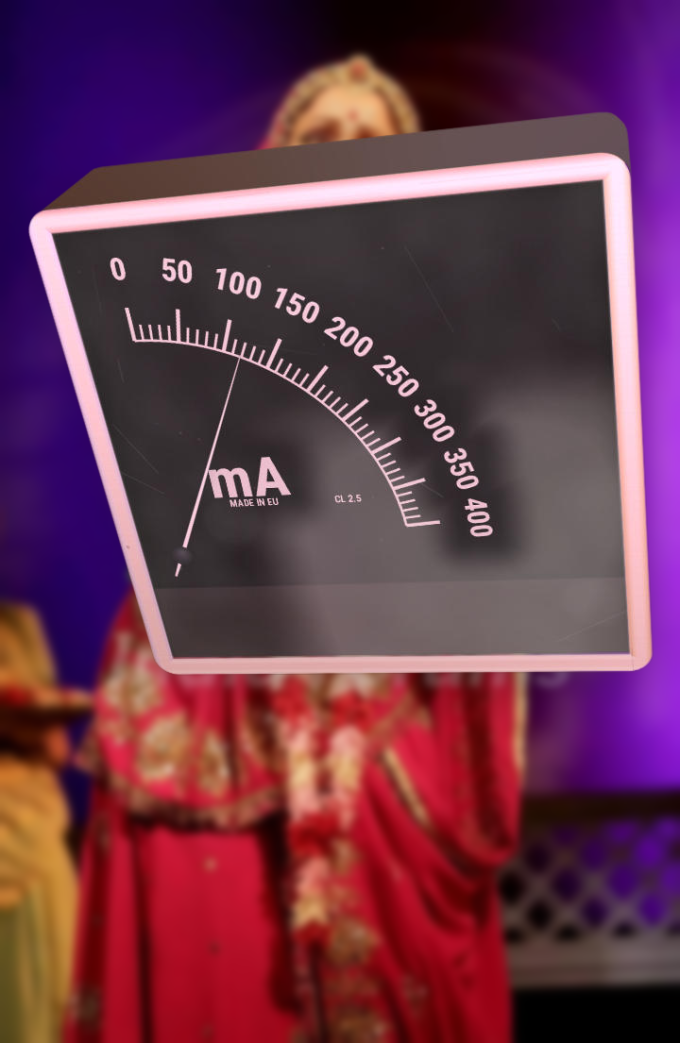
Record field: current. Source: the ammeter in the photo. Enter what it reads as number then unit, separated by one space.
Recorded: 120 mA
